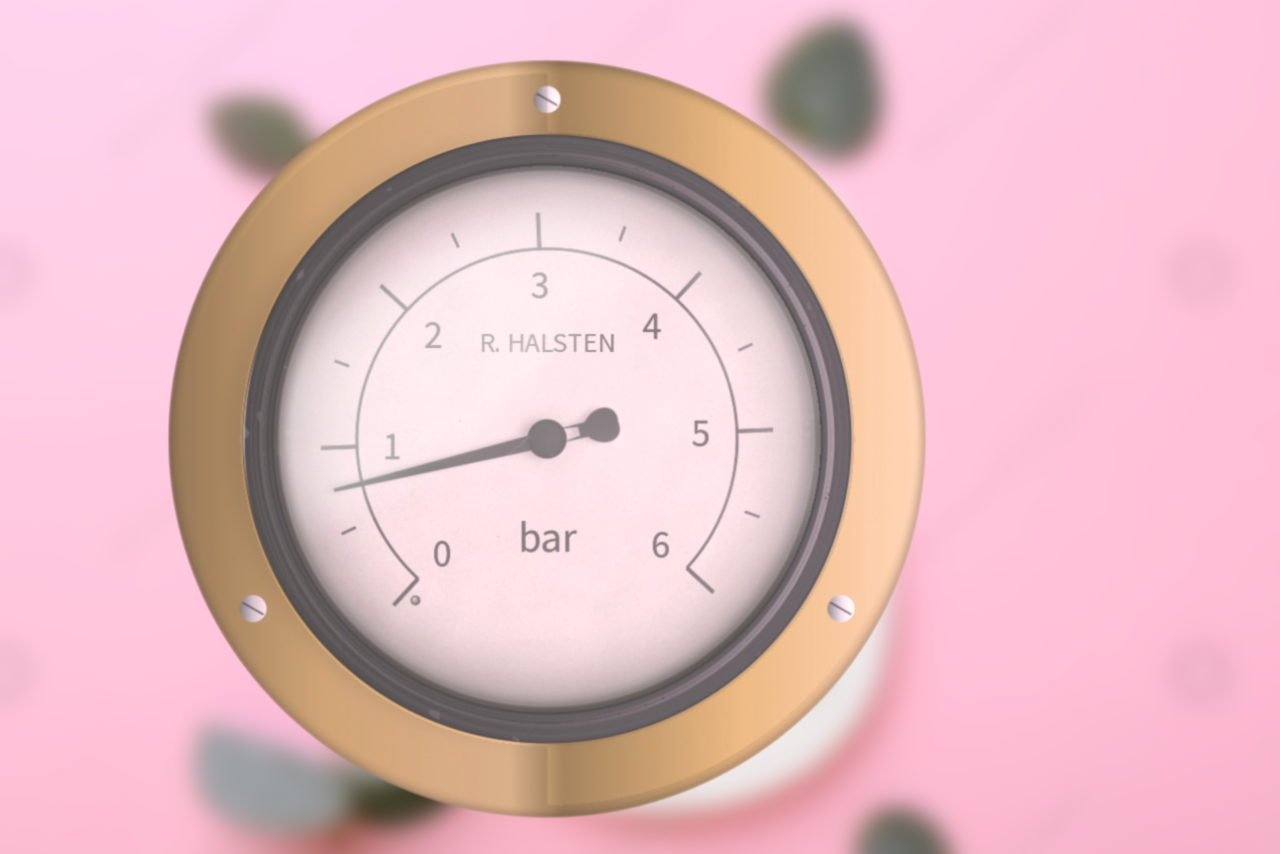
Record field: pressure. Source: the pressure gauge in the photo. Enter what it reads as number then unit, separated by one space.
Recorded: 0.75 bar
